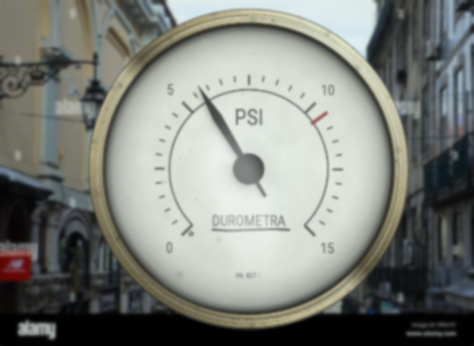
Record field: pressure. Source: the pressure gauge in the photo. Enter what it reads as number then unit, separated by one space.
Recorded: 5.75 psi
